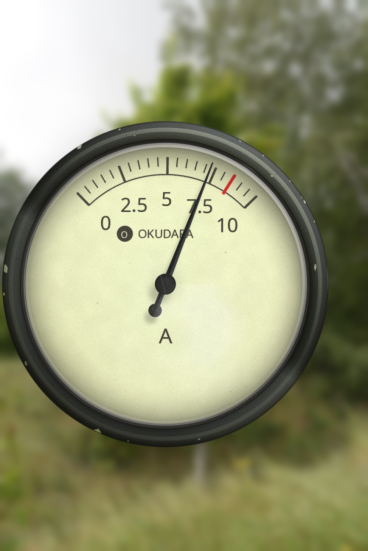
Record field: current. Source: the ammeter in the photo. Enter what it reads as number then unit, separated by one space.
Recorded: 7.25 A
